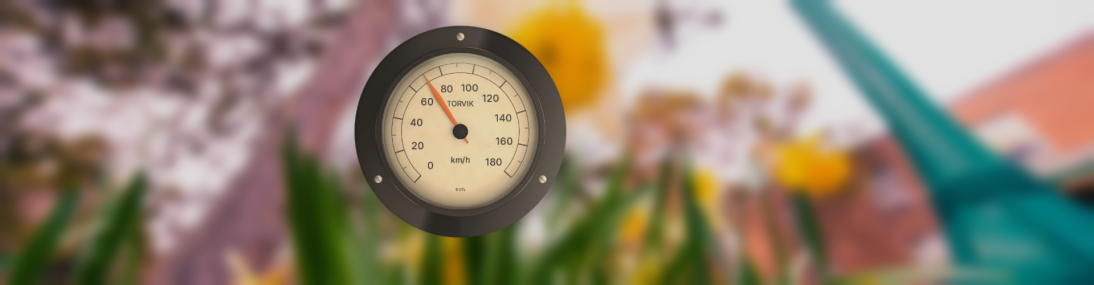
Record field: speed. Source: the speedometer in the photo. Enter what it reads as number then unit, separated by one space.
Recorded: 70 km/h
